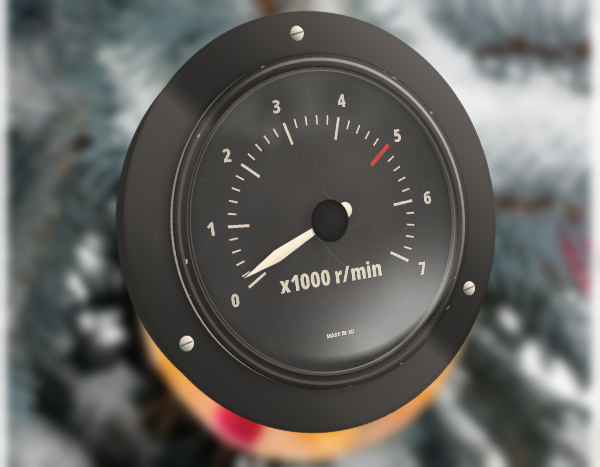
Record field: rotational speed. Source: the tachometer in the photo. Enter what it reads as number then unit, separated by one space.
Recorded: 200 rpm
